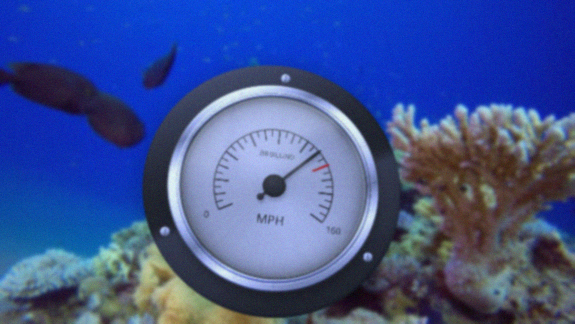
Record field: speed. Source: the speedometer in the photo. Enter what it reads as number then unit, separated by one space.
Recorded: 110 mph
